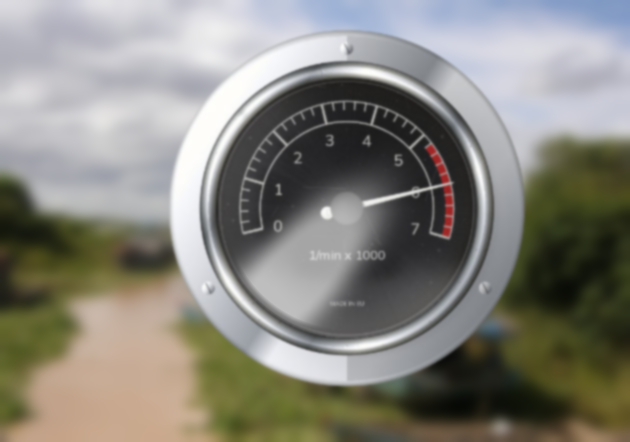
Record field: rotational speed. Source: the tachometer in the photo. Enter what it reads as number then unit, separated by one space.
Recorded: 6000 rpm
